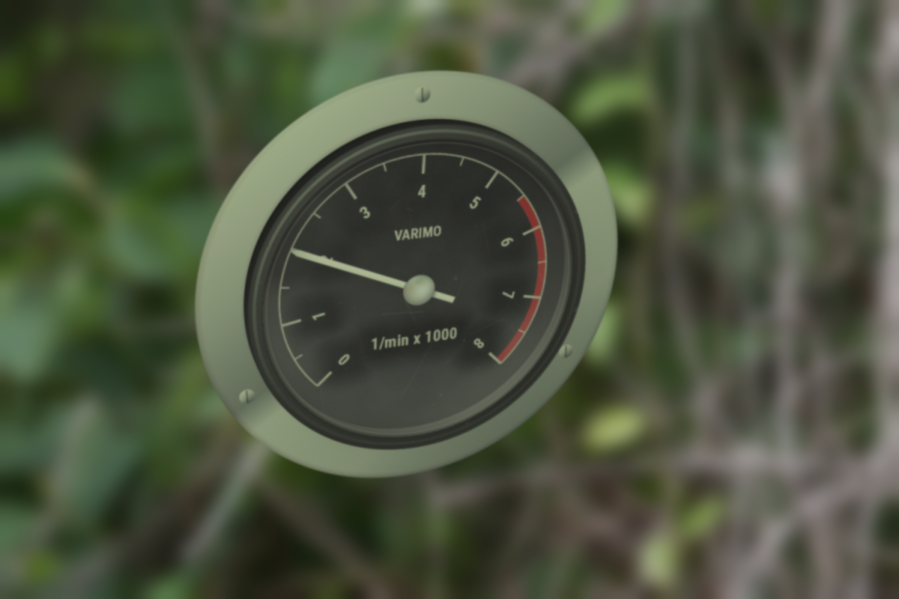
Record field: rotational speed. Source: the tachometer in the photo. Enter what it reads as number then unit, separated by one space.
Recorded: 2000 rpm
